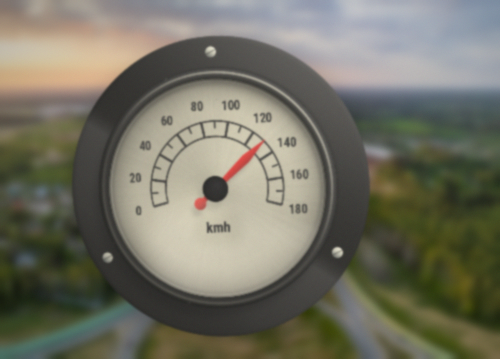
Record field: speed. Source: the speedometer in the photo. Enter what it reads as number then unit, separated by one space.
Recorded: 130 km/h
